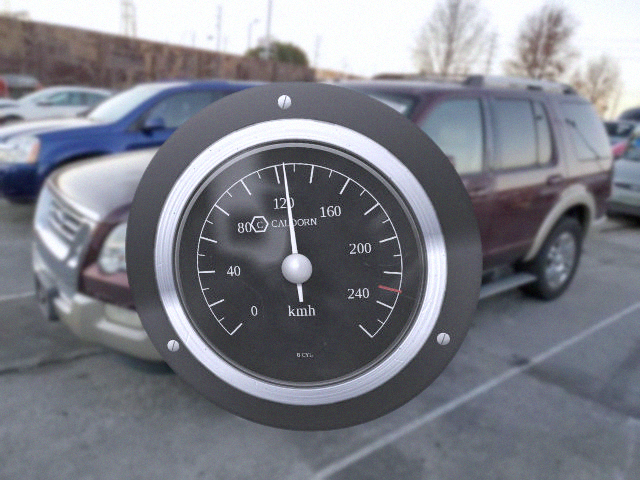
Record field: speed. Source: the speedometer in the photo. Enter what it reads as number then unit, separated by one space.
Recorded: 125 km/h
